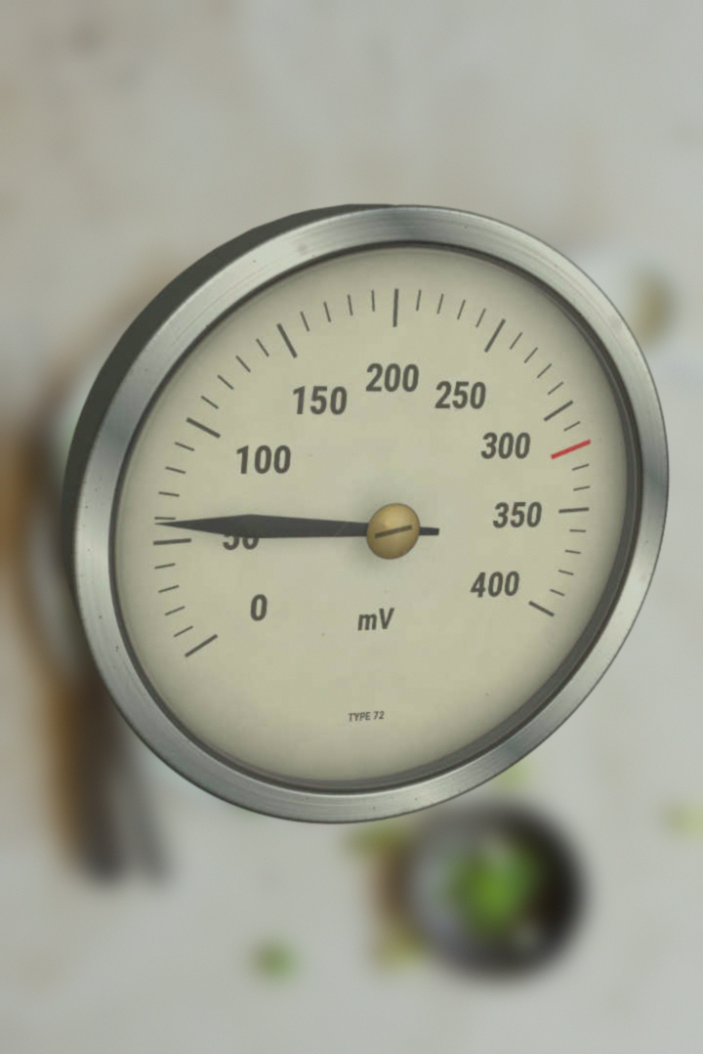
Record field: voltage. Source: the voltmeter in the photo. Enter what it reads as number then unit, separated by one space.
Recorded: 60 mV
